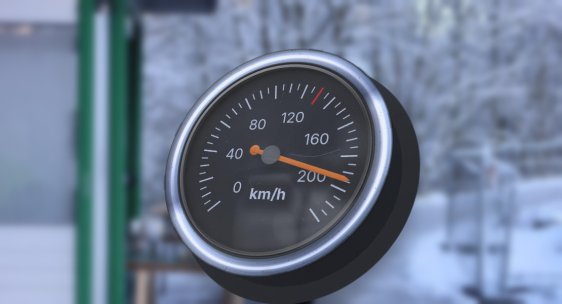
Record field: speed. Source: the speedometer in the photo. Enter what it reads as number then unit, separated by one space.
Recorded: 195 km/h
